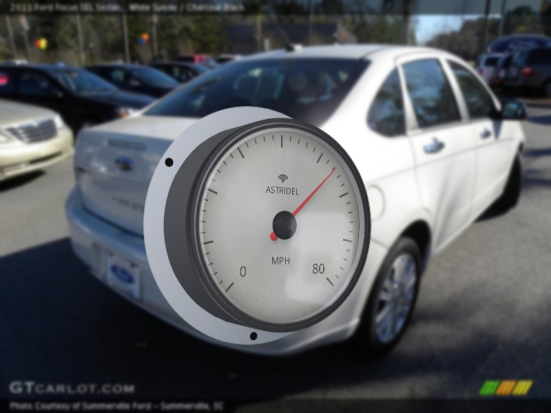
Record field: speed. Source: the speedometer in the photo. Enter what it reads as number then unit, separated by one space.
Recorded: 54 mph
